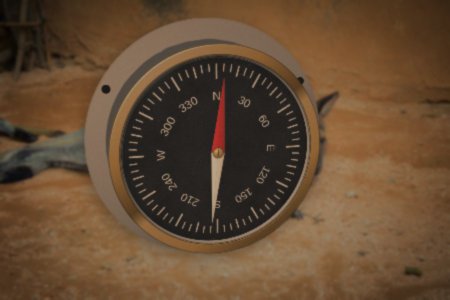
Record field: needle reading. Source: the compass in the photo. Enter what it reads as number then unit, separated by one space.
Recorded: 5 °
